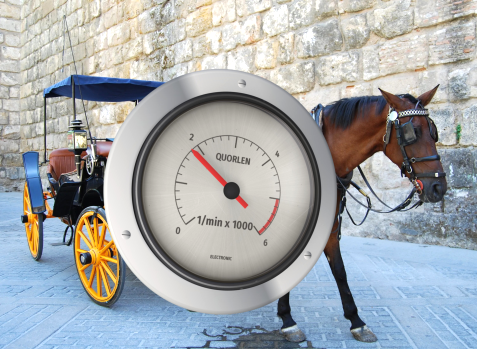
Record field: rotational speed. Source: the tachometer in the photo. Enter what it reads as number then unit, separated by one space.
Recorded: 1800 rpm
